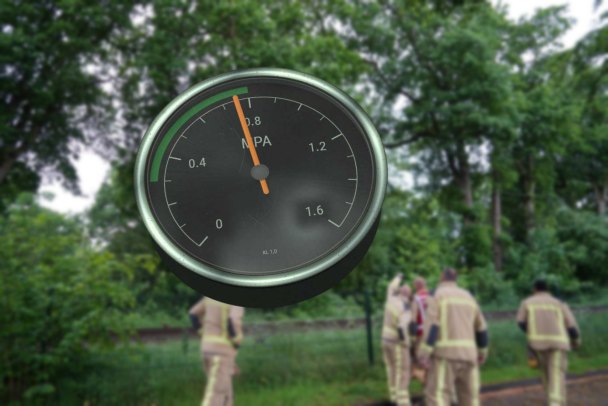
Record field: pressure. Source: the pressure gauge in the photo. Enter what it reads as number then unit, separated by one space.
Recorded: 0.75 MPa
